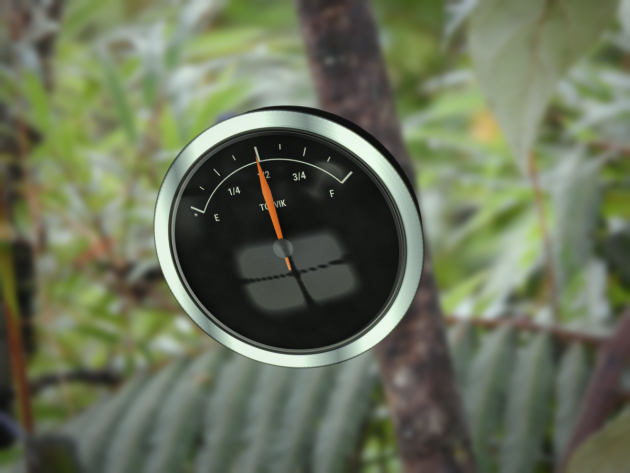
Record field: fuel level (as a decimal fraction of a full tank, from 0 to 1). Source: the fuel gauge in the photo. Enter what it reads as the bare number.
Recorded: 0.5
